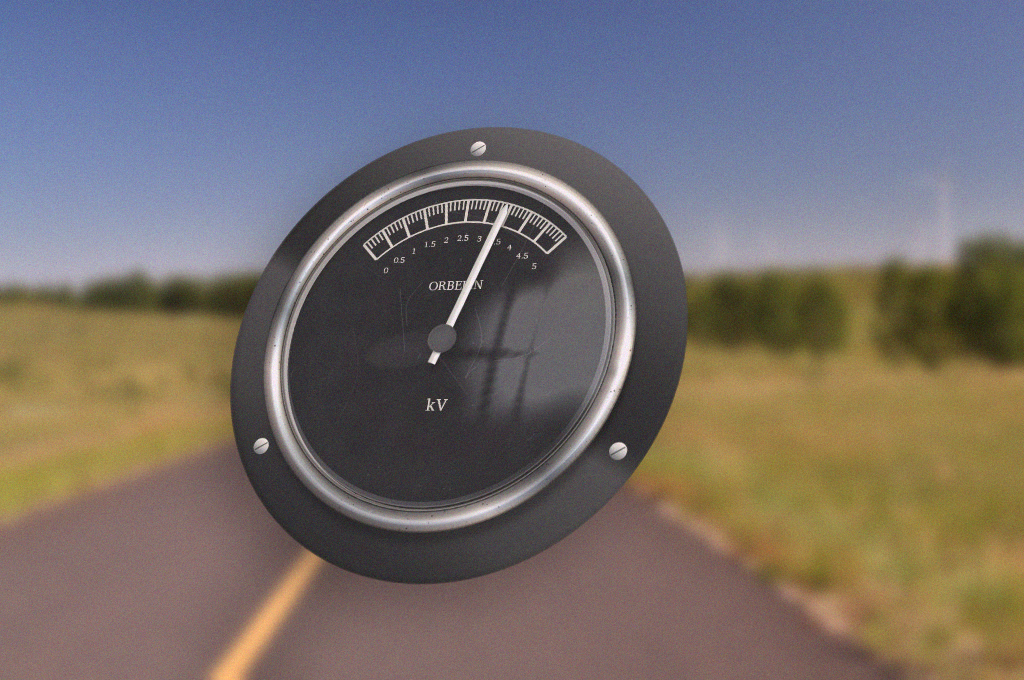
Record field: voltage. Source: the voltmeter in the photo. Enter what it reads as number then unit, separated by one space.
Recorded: 3.5 kV
